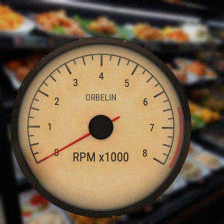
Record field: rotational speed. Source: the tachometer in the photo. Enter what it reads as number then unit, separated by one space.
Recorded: 0 rpm
